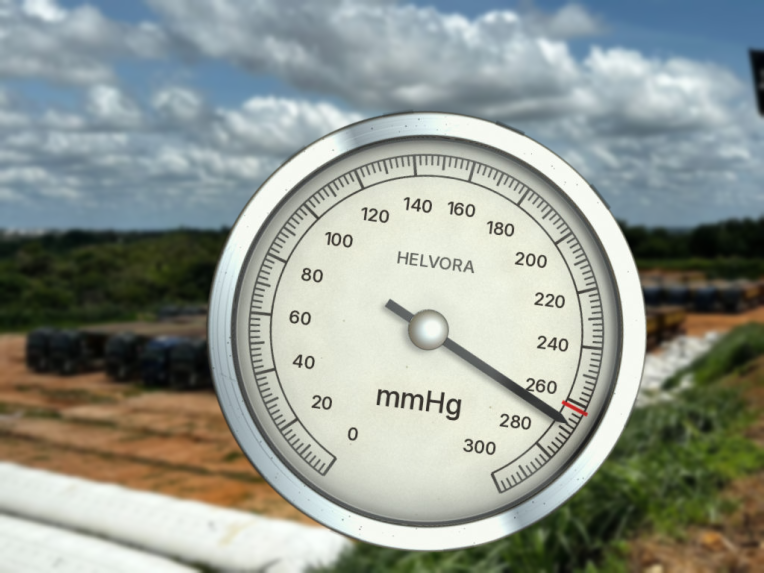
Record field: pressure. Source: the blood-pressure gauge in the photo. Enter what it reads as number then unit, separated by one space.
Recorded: 268 mmHg
